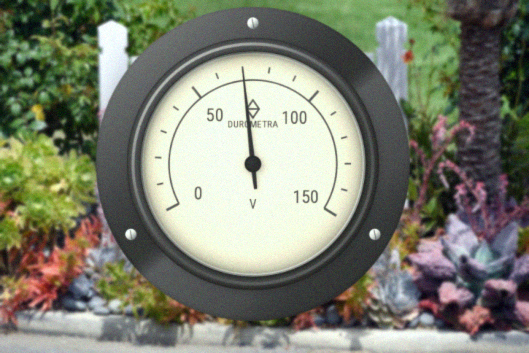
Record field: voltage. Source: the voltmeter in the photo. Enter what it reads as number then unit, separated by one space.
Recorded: 70 V
